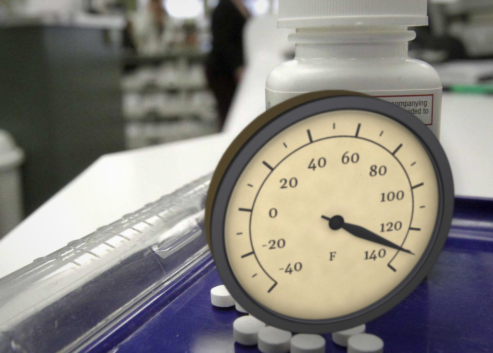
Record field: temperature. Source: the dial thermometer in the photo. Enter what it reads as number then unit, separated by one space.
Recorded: 130 °F
